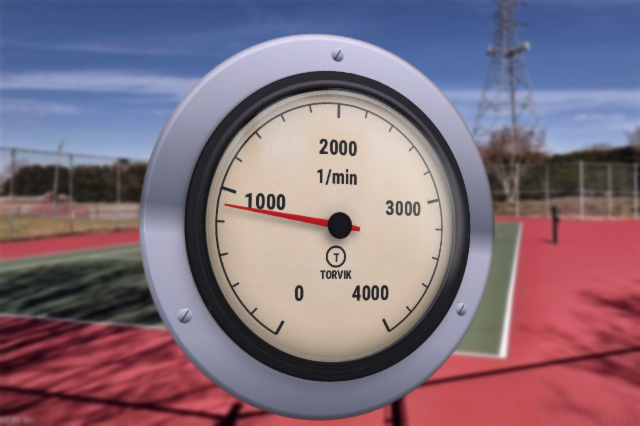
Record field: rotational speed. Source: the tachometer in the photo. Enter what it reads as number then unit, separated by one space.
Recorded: 900 rpm
